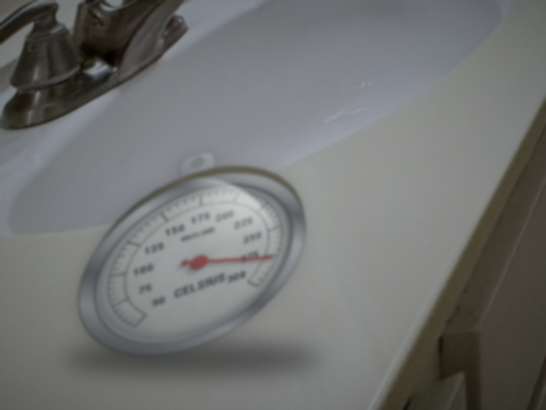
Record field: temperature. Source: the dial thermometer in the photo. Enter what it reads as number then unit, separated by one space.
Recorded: 275 °C
